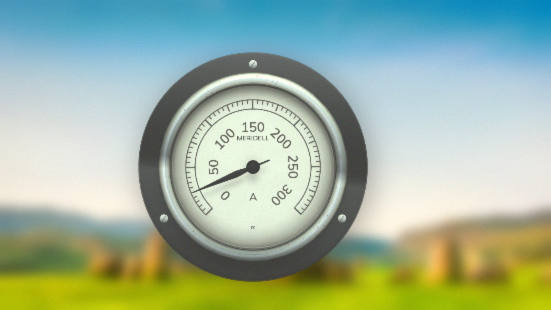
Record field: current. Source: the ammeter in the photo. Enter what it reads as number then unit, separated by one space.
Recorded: 25 A
